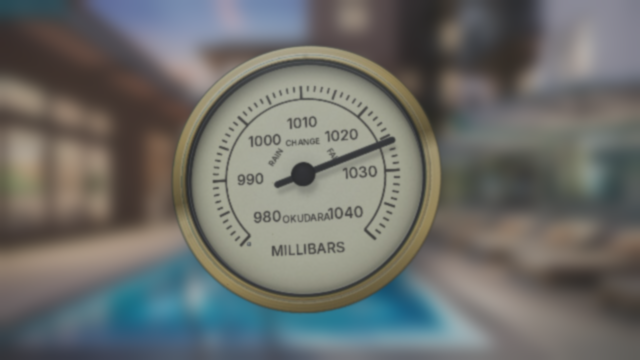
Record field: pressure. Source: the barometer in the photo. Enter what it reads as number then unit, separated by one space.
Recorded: 1026 mbar
